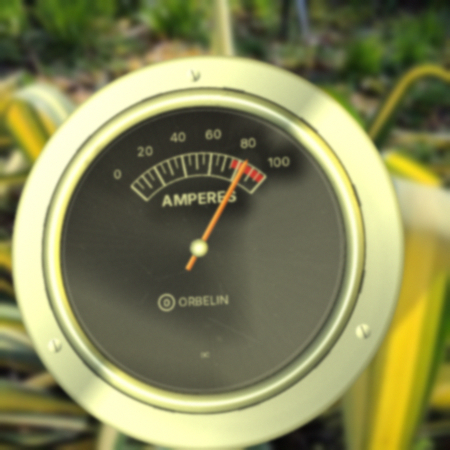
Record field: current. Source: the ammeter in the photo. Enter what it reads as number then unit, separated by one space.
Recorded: 85 A
